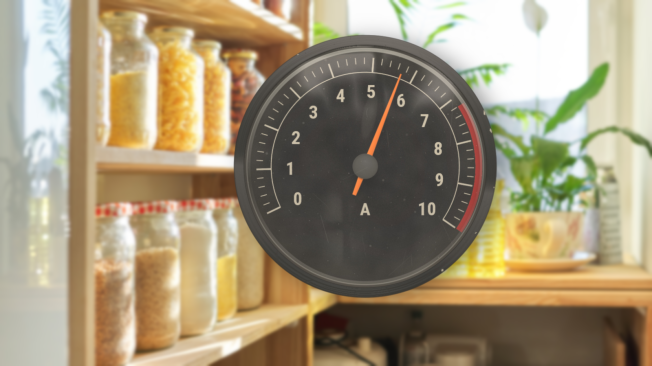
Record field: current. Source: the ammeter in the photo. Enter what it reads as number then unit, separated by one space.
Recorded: 5.7 A
